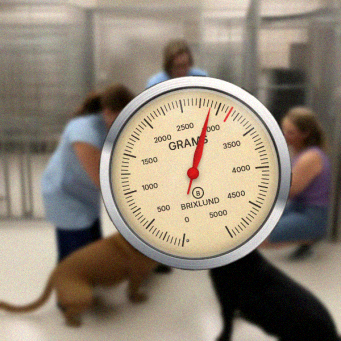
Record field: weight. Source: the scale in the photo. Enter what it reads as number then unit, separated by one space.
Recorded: 2900 g
